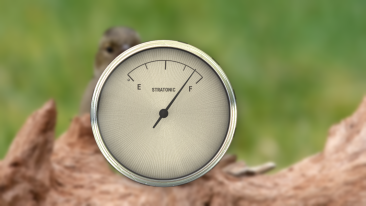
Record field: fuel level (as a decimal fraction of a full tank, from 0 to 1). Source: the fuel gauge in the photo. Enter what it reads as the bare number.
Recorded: 0.875
